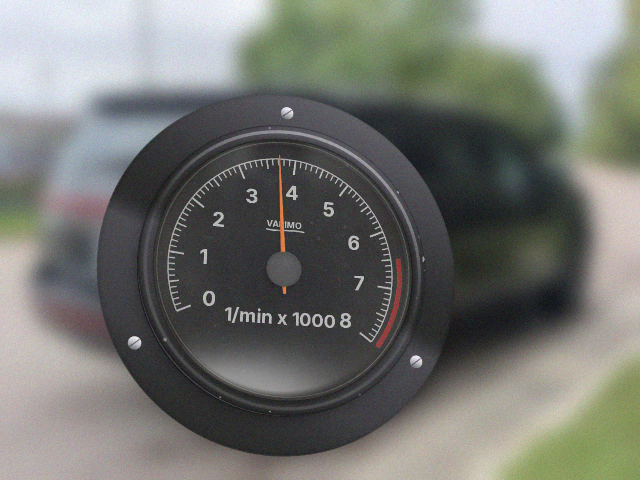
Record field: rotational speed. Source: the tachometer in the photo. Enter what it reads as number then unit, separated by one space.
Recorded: 3700 rpm
